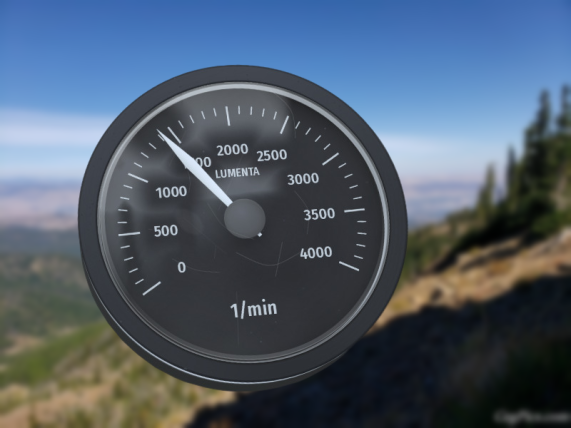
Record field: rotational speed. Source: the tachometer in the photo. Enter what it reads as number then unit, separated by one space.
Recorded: 1400 rpm
